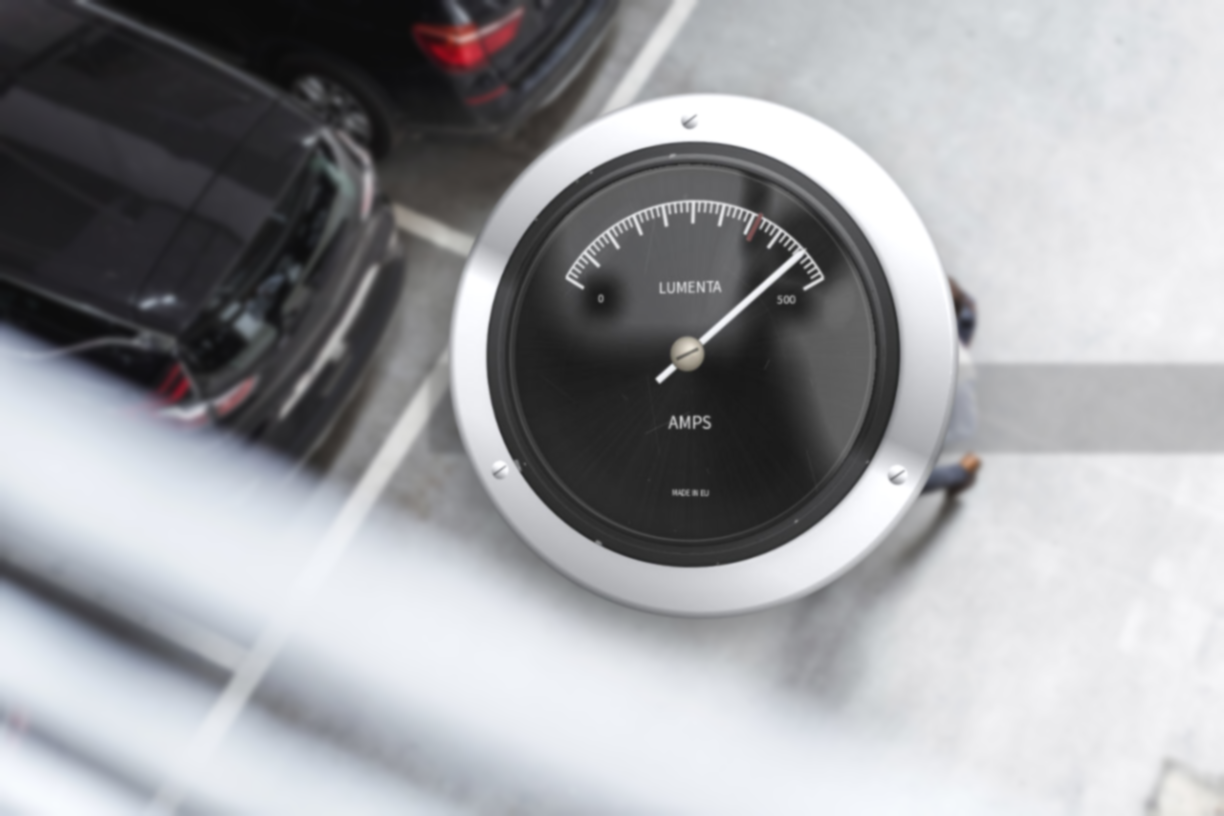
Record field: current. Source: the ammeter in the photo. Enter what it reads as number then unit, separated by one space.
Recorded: 450 A
